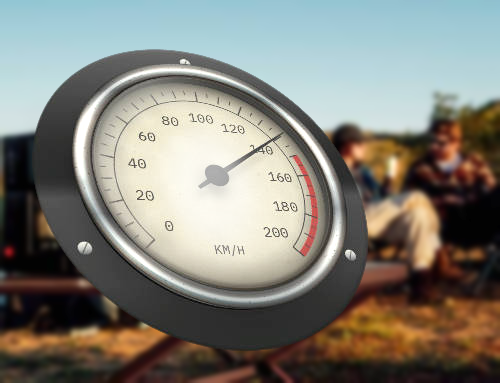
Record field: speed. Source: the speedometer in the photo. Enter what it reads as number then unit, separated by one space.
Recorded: 140 km/h
